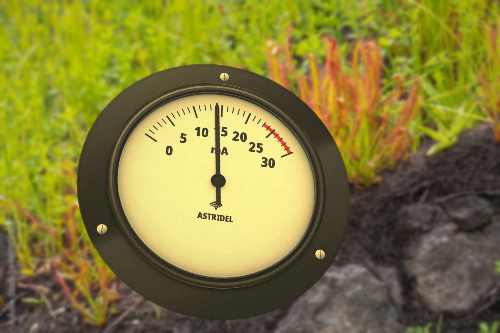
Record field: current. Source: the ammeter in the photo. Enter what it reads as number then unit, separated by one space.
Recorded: 14 mA
